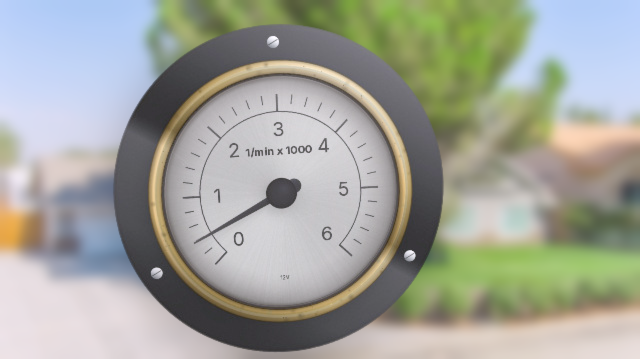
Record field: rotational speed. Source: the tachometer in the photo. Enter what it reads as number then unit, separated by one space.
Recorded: 400 rpm
